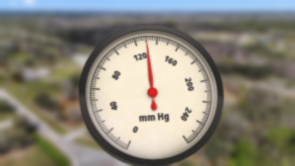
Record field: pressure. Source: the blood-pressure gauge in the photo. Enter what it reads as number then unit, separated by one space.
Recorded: 130 mmHg
